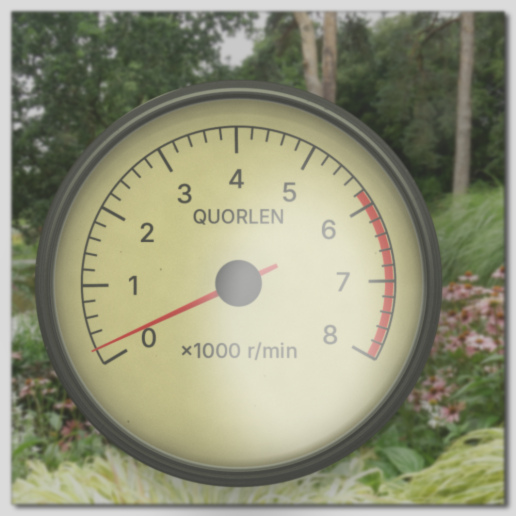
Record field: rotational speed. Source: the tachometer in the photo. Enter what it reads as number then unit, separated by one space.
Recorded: 200 rpm
